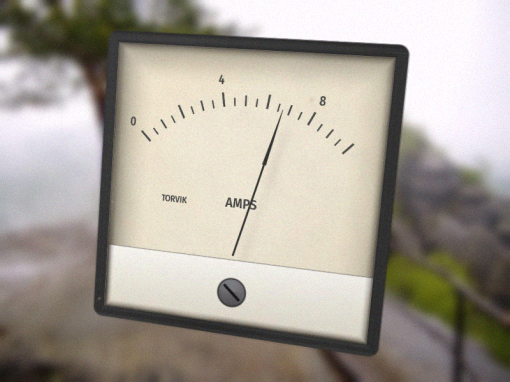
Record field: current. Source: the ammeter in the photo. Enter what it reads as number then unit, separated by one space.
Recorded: 6.75 A
